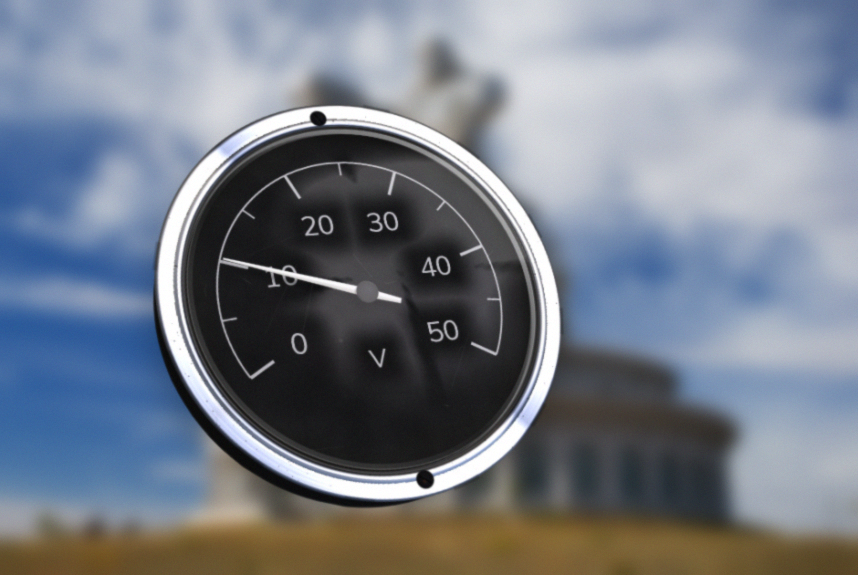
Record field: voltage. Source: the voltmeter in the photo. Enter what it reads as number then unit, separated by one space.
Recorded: 10 V
